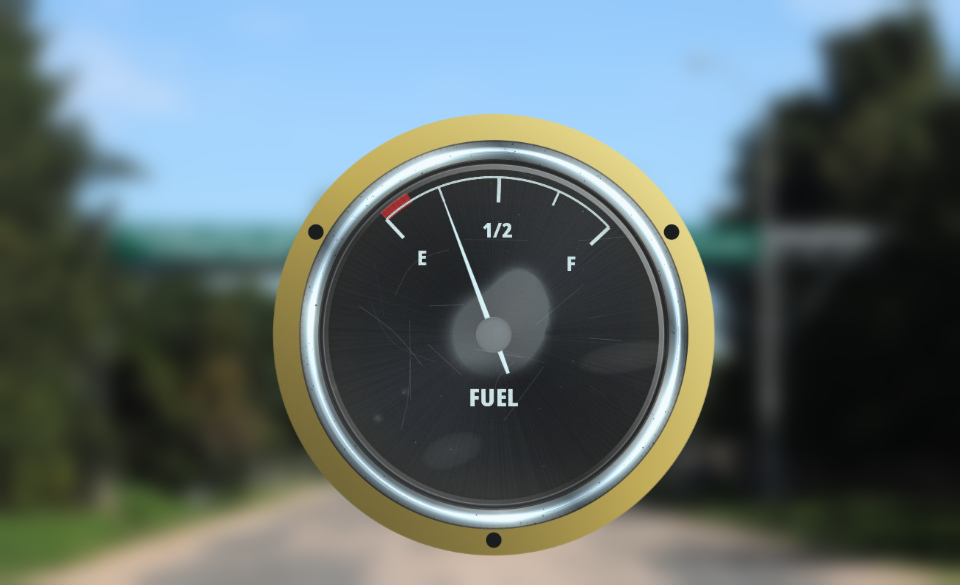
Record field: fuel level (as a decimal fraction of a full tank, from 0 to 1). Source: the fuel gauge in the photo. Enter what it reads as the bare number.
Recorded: 0.25
